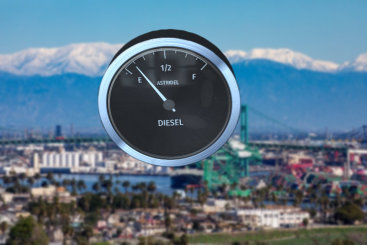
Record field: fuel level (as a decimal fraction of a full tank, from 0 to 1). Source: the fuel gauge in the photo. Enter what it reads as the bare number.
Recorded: 0.125
